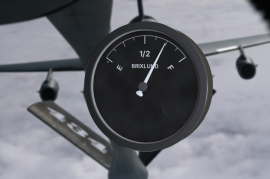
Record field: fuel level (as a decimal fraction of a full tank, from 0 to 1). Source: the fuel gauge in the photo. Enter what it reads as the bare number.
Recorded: 0.75
